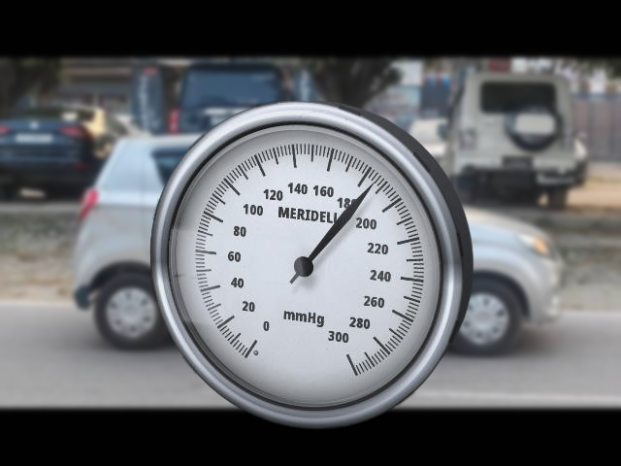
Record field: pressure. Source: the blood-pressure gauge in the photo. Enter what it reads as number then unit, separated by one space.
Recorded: 186 mmHg
